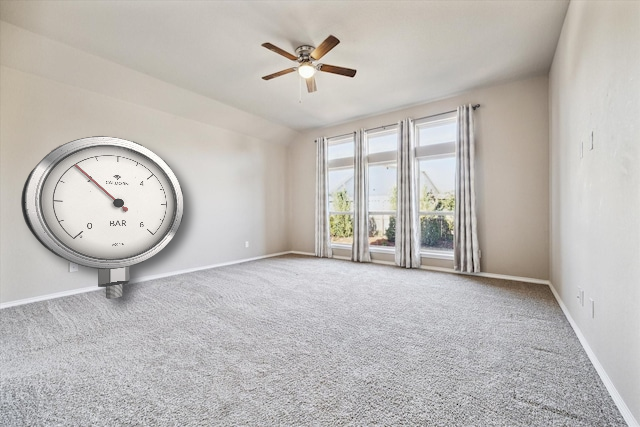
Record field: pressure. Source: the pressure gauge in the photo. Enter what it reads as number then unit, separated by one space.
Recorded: 2 bar
